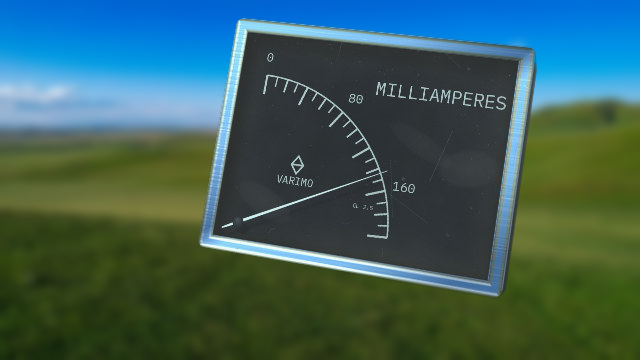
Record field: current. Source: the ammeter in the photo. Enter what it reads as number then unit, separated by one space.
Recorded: 145 mA
